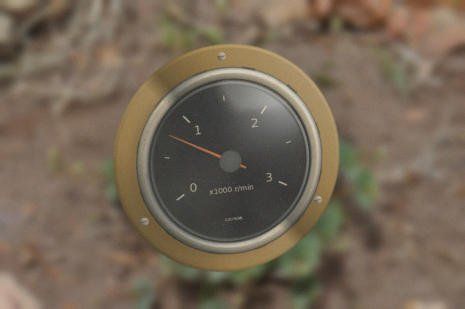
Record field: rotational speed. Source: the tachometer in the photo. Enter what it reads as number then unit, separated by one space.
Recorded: 750 rpm
